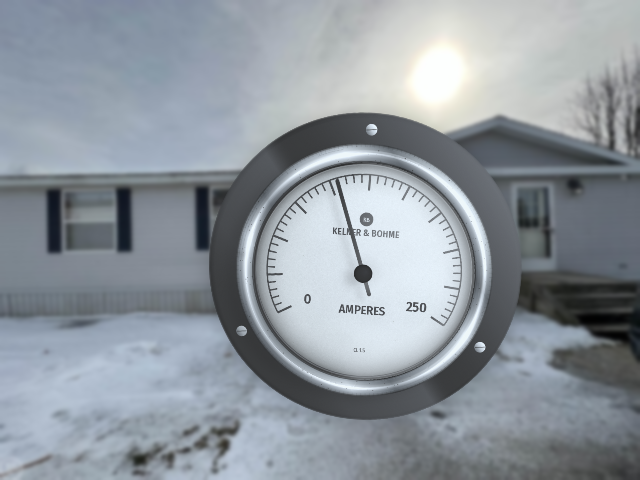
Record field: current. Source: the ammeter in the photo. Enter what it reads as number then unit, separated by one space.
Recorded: 105 A
